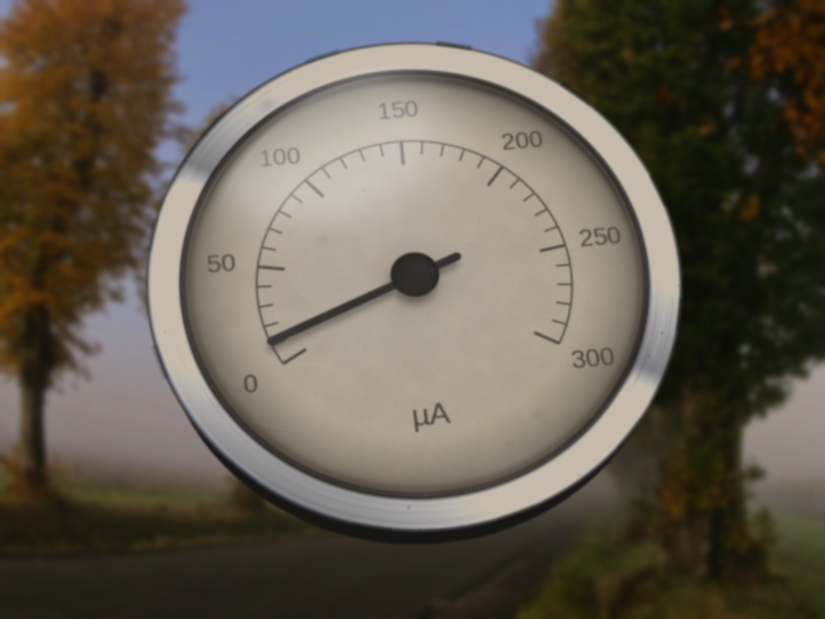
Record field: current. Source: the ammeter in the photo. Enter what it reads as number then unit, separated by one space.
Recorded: 10 µA
